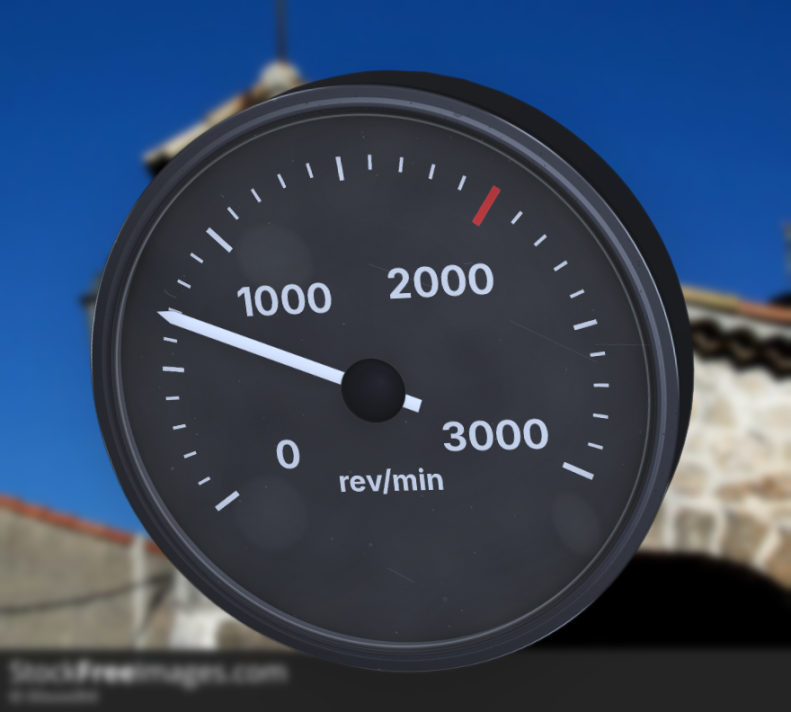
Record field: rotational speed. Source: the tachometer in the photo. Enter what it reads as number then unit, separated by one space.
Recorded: 700 rpm
